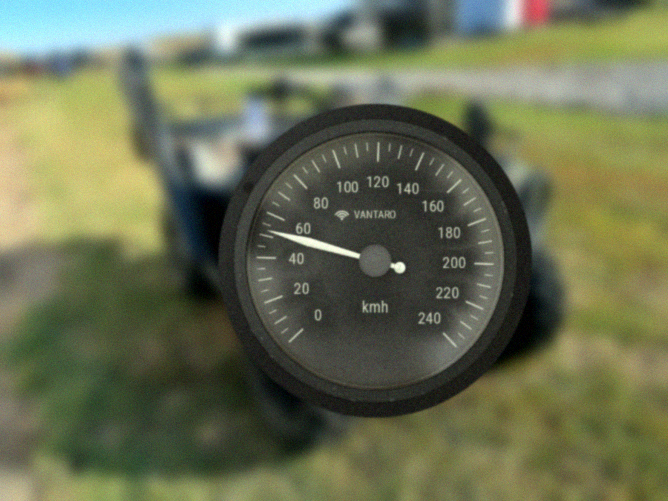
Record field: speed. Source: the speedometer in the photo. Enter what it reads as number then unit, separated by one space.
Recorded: 52.5 km/h
